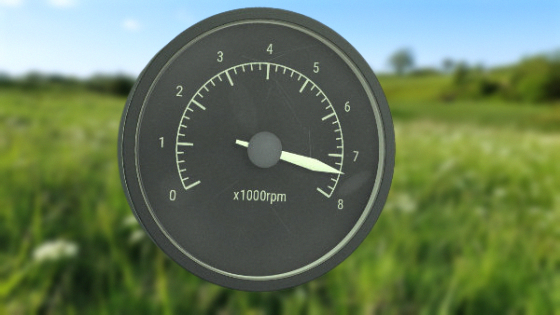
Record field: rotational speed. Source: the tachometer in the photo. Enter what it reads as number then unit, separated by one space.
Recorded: 7400 rpm
